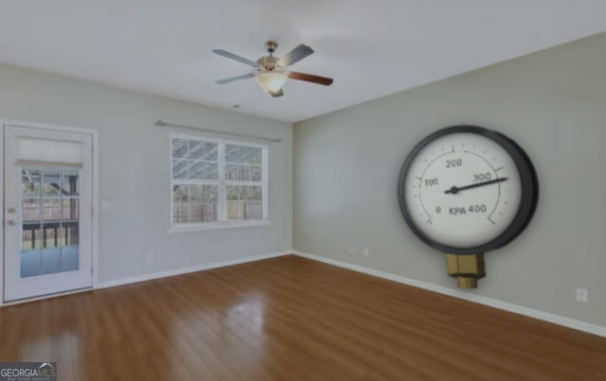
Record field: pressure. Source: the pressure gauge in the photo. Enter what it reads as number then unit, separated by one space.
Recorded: 320 kPa
